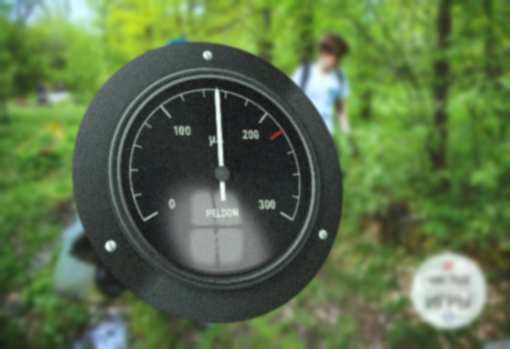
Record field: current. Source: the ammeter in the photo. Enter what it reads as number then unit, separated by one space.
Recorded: 150 µA
